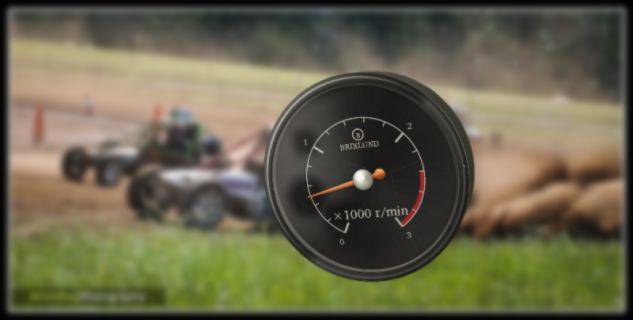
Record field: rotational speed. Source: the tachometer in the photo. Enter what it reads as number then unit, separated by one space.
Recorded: 500 rpm
